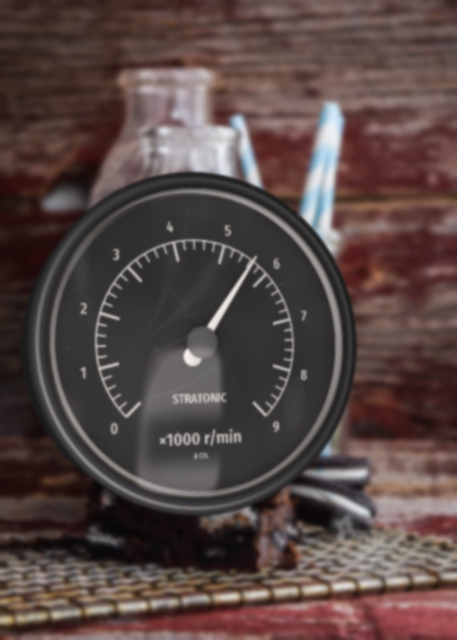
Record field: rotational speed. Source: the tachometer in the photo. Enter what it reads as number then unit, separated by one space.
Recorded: 5600 rpm
